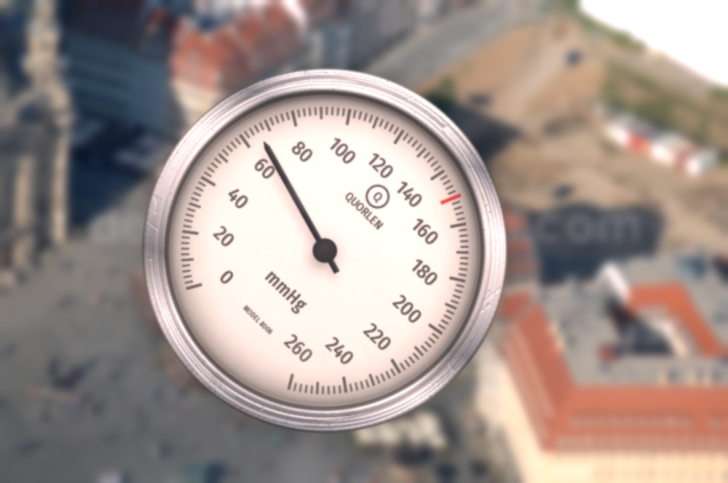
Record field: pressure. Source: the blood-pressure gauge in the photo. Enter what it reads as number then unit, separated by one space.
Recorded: 66 mmHg
